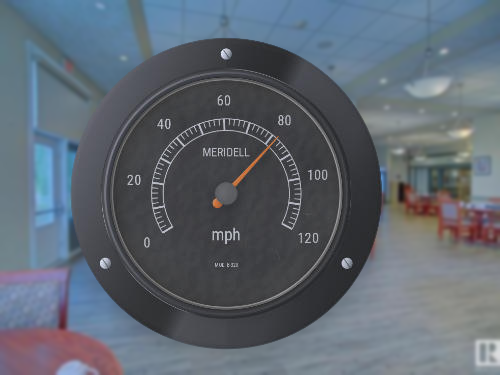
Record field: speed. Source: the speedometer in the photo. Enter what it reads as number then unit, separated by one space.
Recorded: 82 mph
